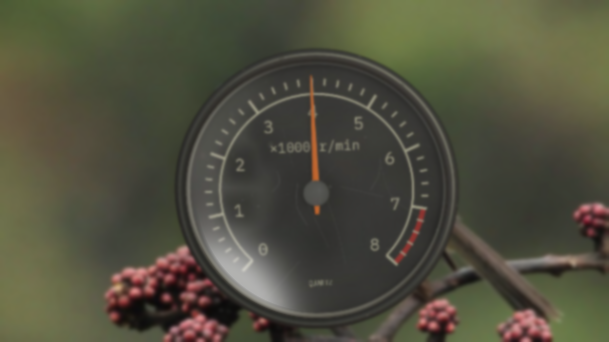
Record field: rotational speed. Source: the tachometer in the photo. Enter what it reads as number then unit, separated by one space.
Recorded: 4000 rpm
